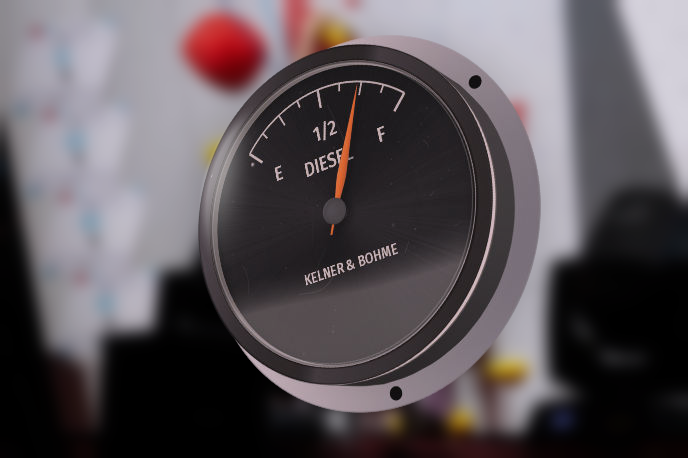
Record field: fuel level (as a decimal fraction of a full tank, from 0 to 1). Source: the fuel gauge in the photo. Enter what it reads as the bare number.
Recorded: 0.75
